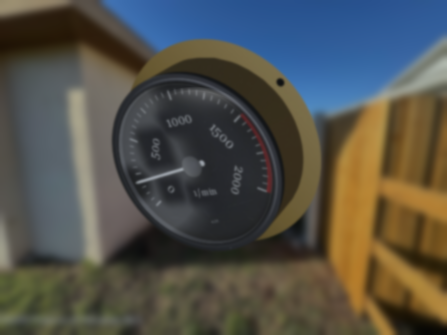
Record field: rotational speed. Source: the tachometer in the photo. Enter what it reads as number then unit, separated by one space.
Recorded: 200 rpm
